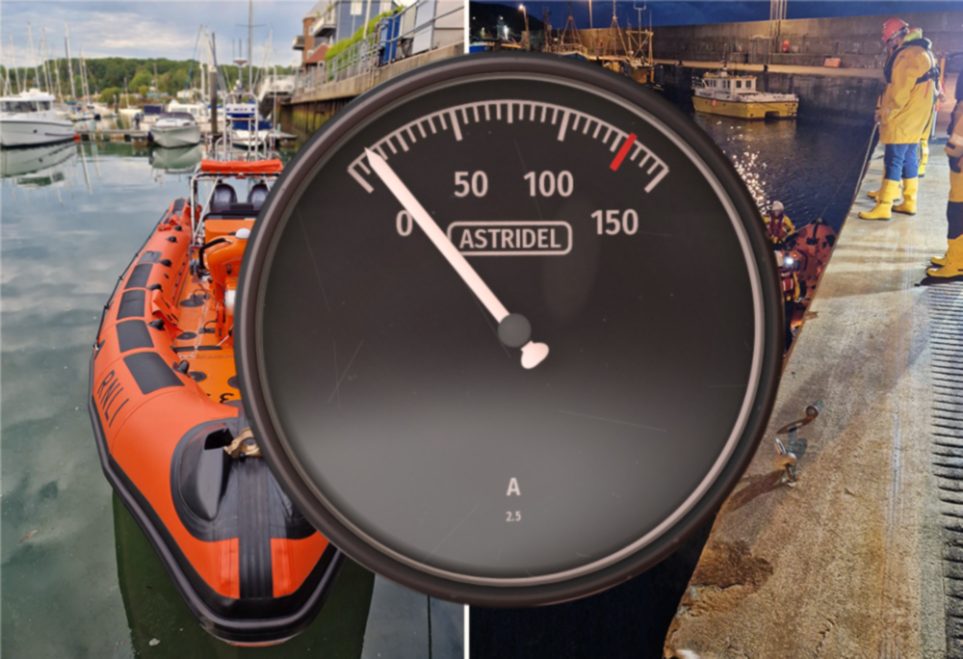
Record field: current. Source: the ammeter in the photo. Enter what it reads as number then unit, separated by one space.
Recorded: 10 A
